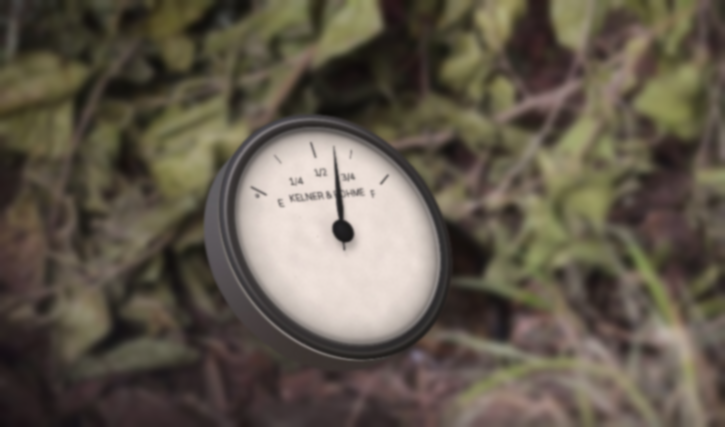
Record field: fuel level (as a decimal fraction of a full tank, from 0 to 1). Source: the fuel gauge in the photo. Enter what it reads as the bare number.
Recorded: 0.625
